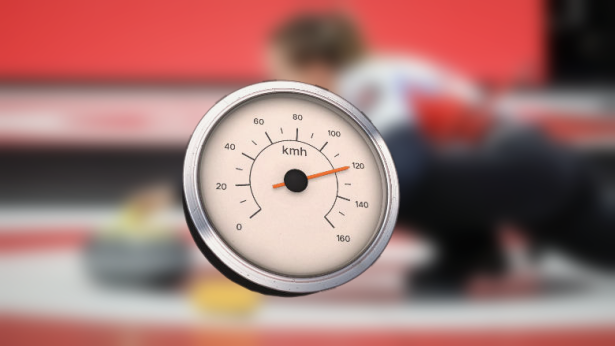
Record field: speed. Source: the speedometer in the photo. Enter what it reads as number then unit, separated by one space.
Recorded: 120 km/h
